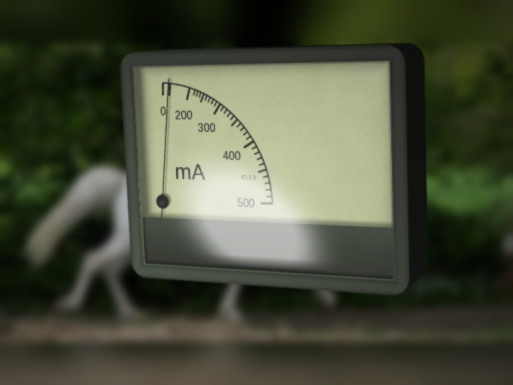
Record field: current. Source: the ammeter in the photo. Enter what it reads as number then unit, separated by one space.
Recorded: 100 mA
